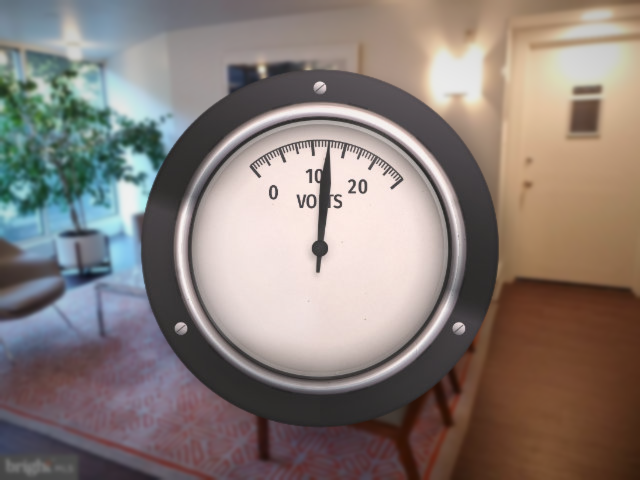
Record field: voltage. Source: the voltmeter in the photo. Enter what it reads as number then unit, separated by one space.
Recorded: 12.5 V
